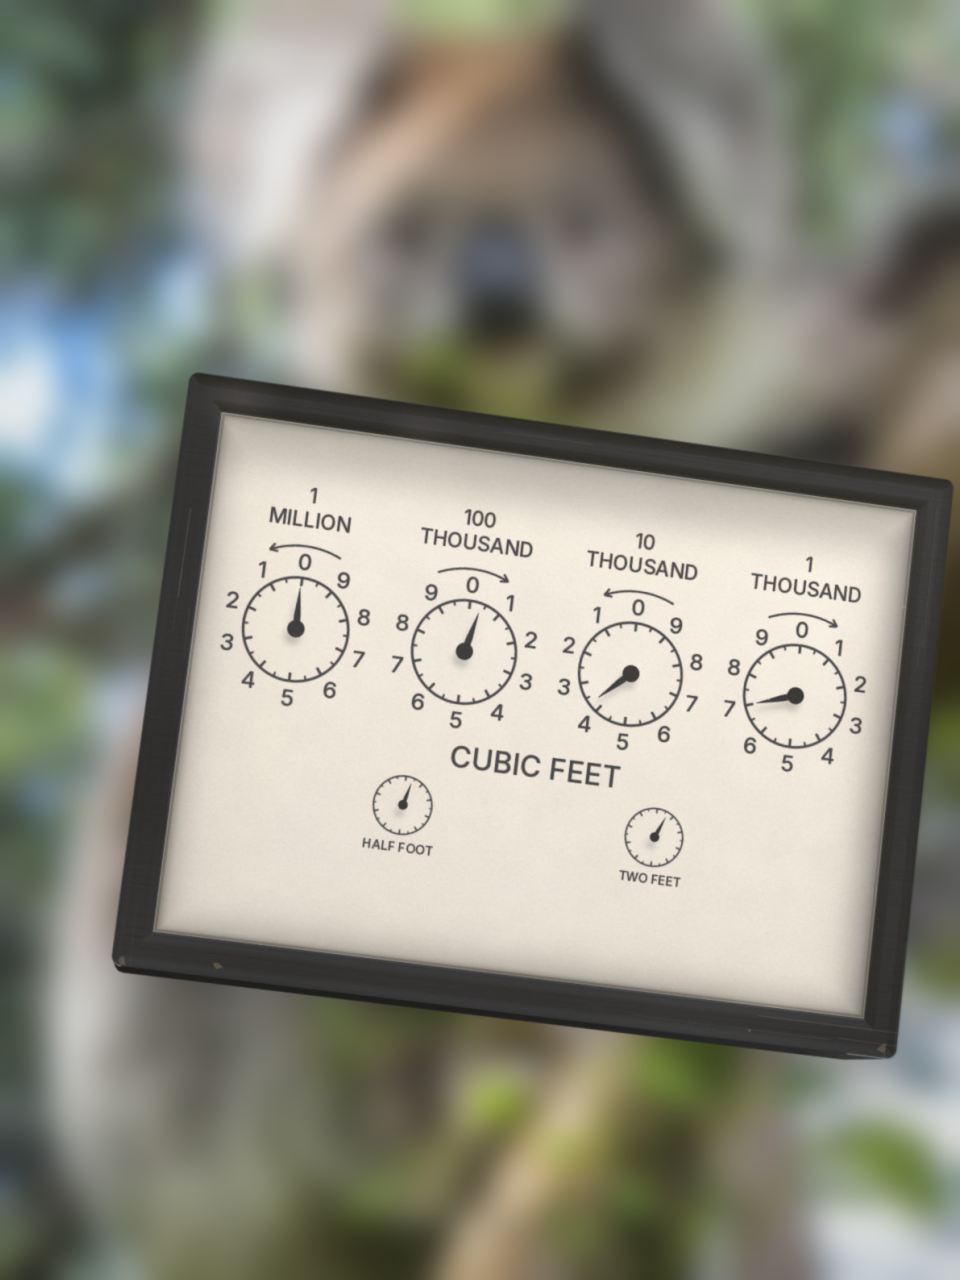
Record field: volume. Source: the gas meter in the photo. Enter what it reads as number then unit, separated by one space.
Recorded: 3700 ft³
